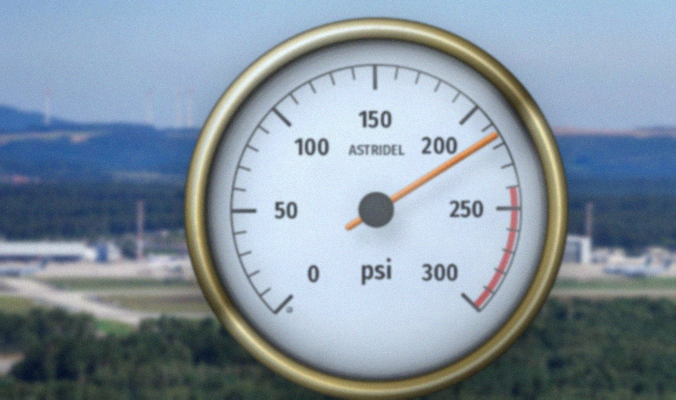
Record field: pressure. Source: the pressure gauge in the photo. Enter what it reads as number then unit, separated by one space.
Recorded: 215 psi
